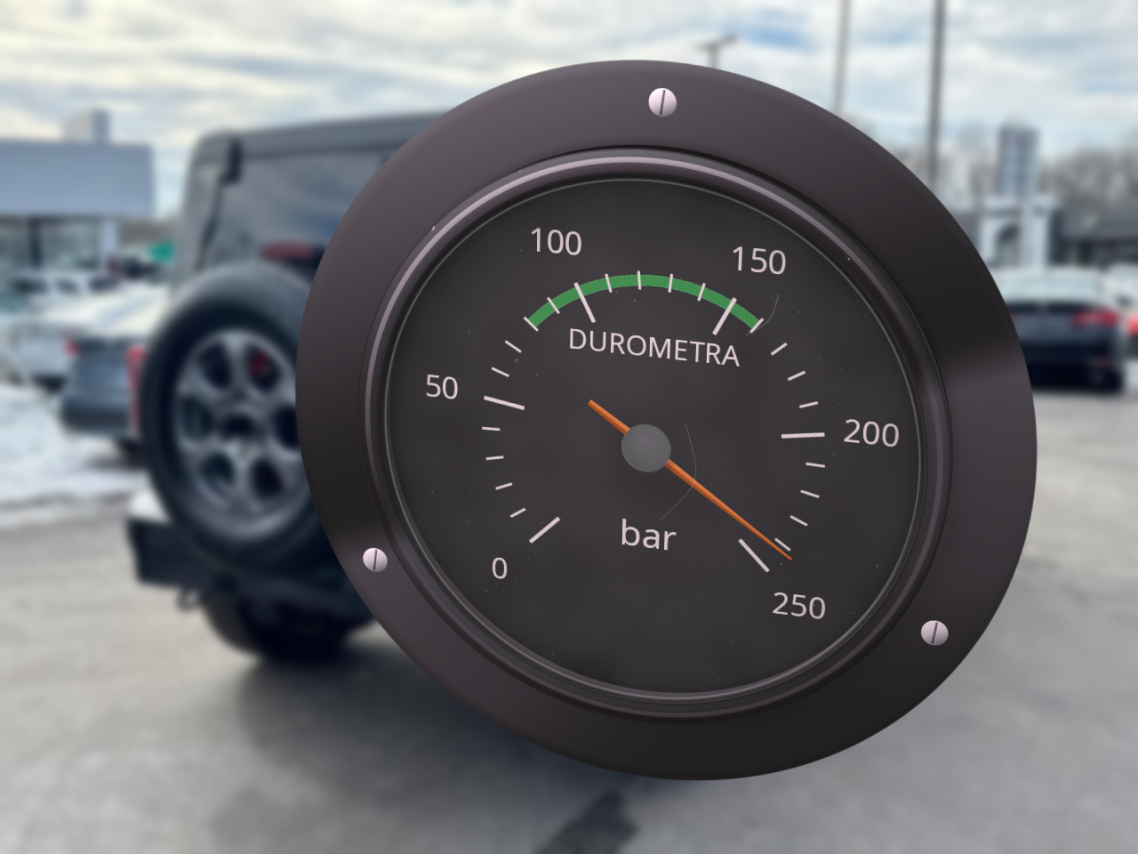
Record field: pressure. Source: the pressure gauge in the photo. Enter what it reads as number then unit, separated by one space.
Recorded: 240 bar
